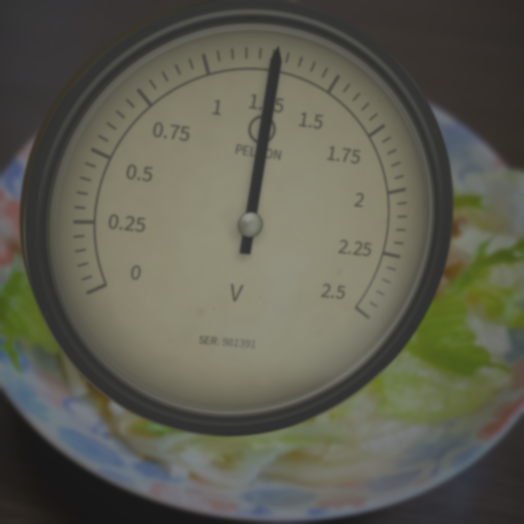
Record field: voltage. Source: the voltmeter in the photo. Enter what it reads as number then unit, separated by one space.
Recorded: 1.25 V
